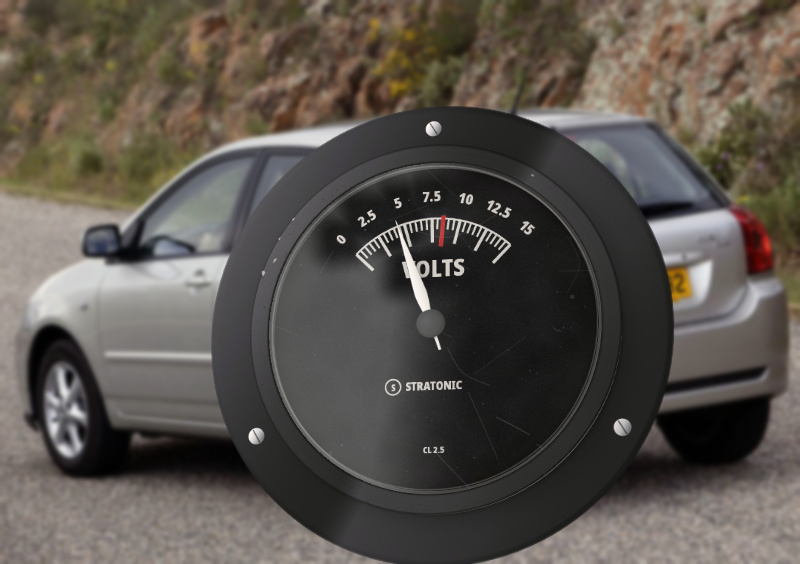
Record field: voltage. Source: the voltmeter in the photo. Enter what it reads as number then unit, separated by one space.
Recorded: 4.5 V
